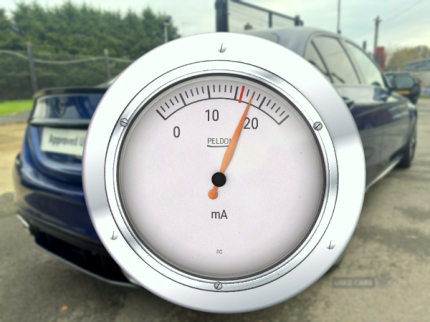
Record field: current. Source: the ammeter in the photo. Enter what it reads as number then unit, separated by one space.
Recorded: 18 mA
